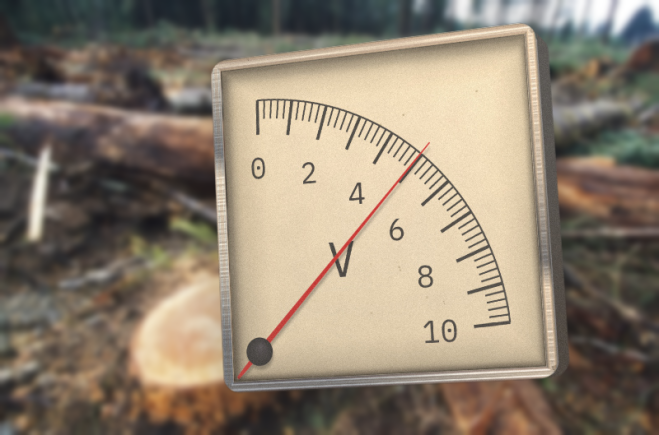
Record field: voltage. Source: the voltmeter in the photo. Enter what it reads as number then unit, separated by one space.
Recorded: 5 V
